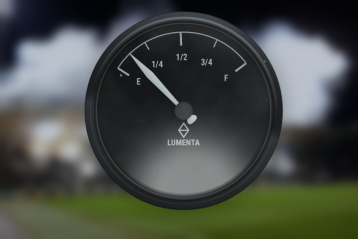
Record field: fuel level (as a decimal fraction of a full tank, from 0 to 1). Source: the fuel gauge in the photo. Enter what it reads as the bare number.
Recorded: 0.125
